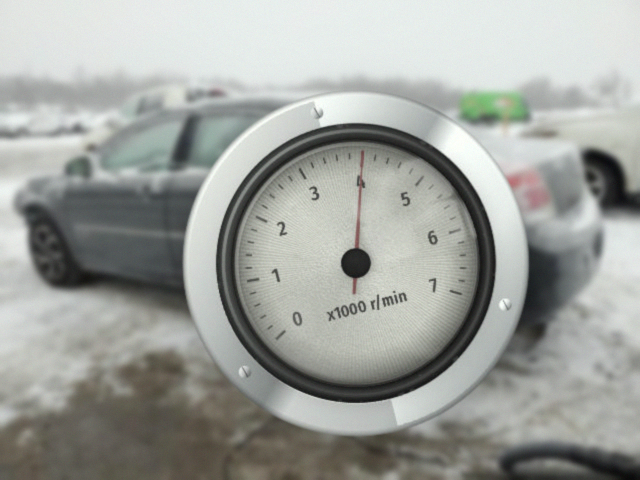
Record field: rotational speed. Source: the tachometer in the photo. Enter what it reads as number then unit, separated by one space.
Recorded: 4000 rpm
